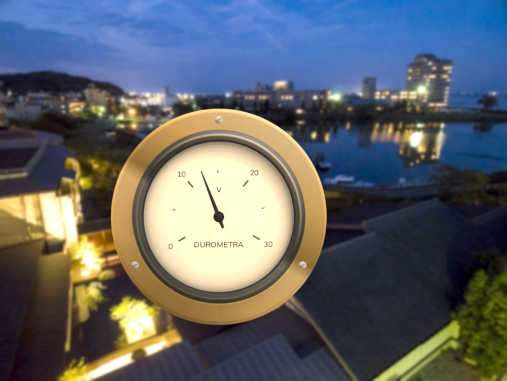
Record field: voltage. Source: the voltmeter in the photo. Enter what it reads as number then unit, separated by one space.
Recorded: 12.5 V
